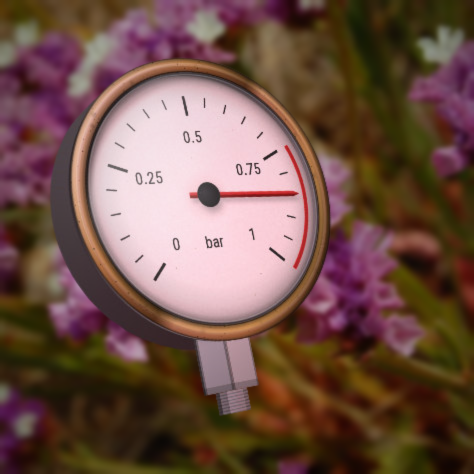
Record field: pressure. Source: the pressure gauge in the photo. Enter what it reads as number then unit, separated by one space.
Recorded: 0.85 bar
